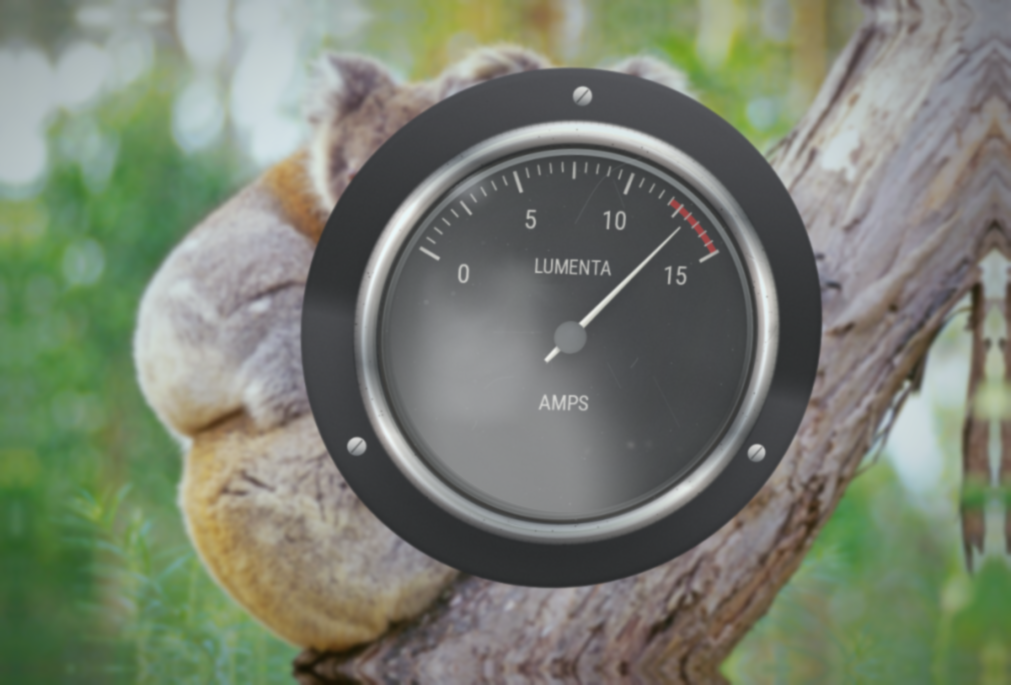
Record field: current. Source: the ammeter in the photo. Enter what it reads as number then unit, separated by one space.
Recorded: 13 A
